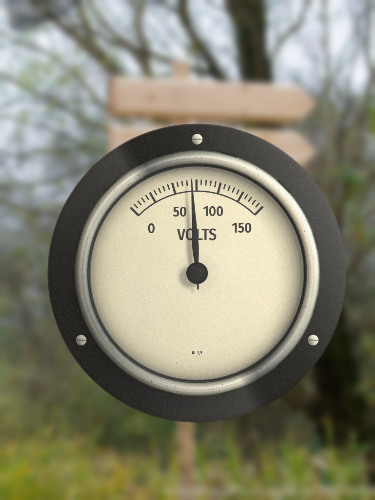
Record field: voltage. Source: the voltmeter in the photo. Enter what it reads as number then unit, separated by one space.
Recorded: 70 V
